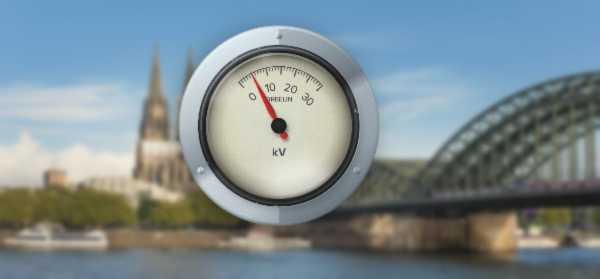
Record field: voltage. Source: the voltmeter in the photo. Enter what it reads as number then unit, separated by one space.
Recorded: 5 kV
